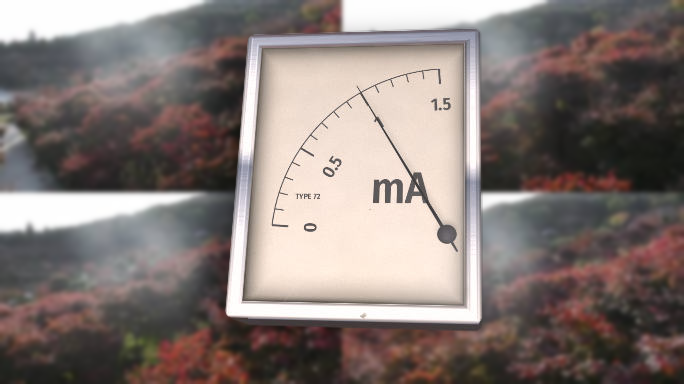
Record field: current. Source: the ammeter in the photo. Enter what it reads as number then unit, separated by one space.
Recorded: 1 mA
